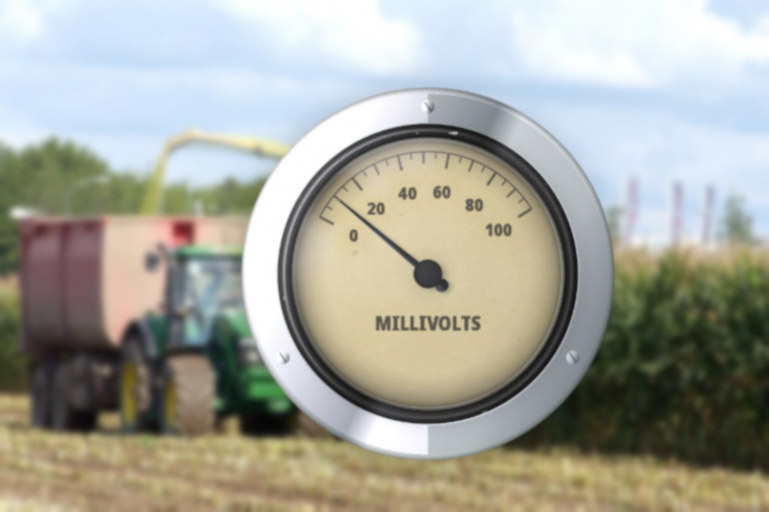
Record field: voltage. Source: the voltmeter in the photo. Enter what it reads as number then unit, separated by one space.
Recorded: 10 mV
